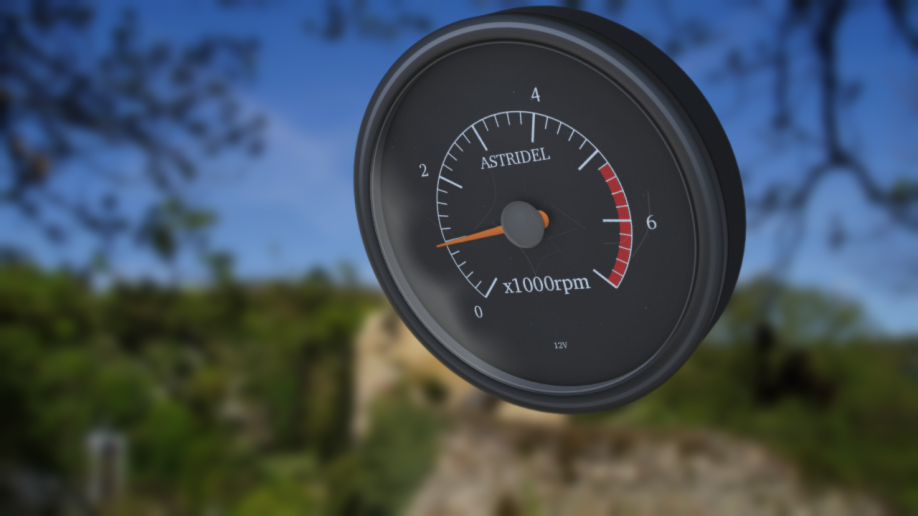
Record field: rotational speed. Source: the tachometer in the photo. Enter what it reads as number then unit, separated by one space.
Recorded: 1000 rpm
